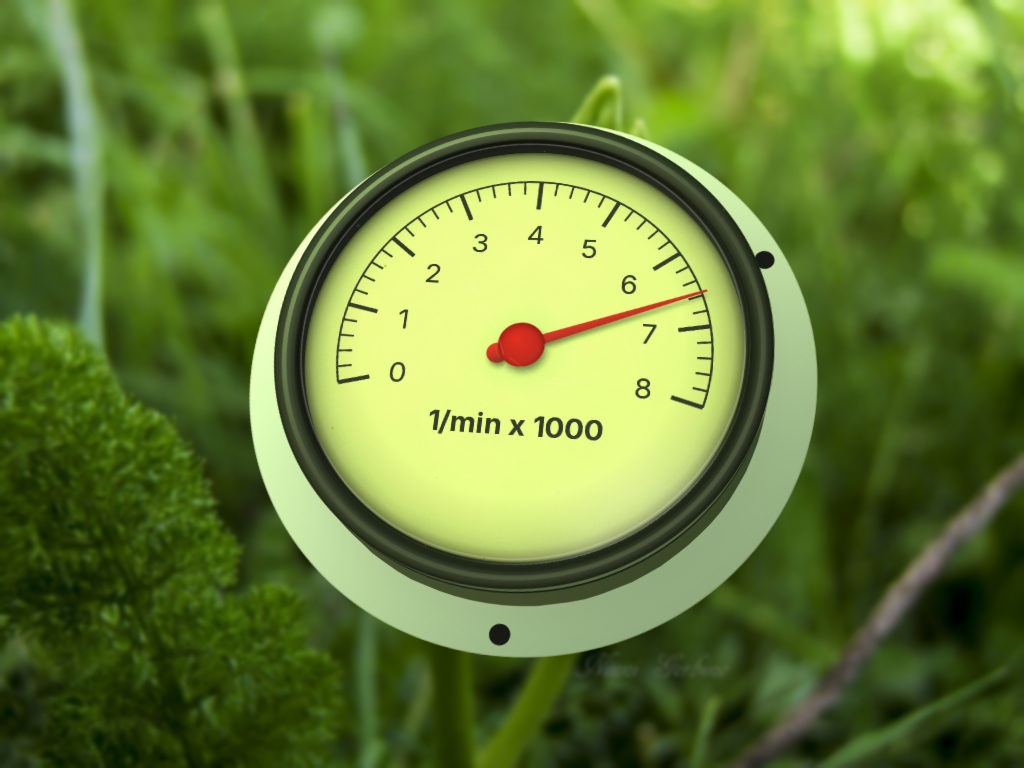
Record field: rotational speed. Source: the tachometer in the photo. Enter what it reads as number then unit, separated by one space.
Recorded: 6600 rpm
